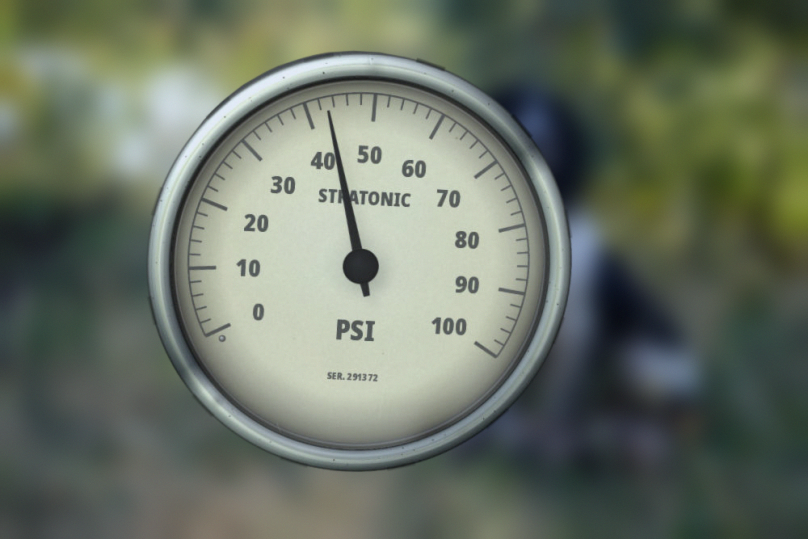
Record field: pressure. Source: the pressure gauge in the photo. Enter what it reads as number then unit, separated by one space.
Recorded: 43 psi
